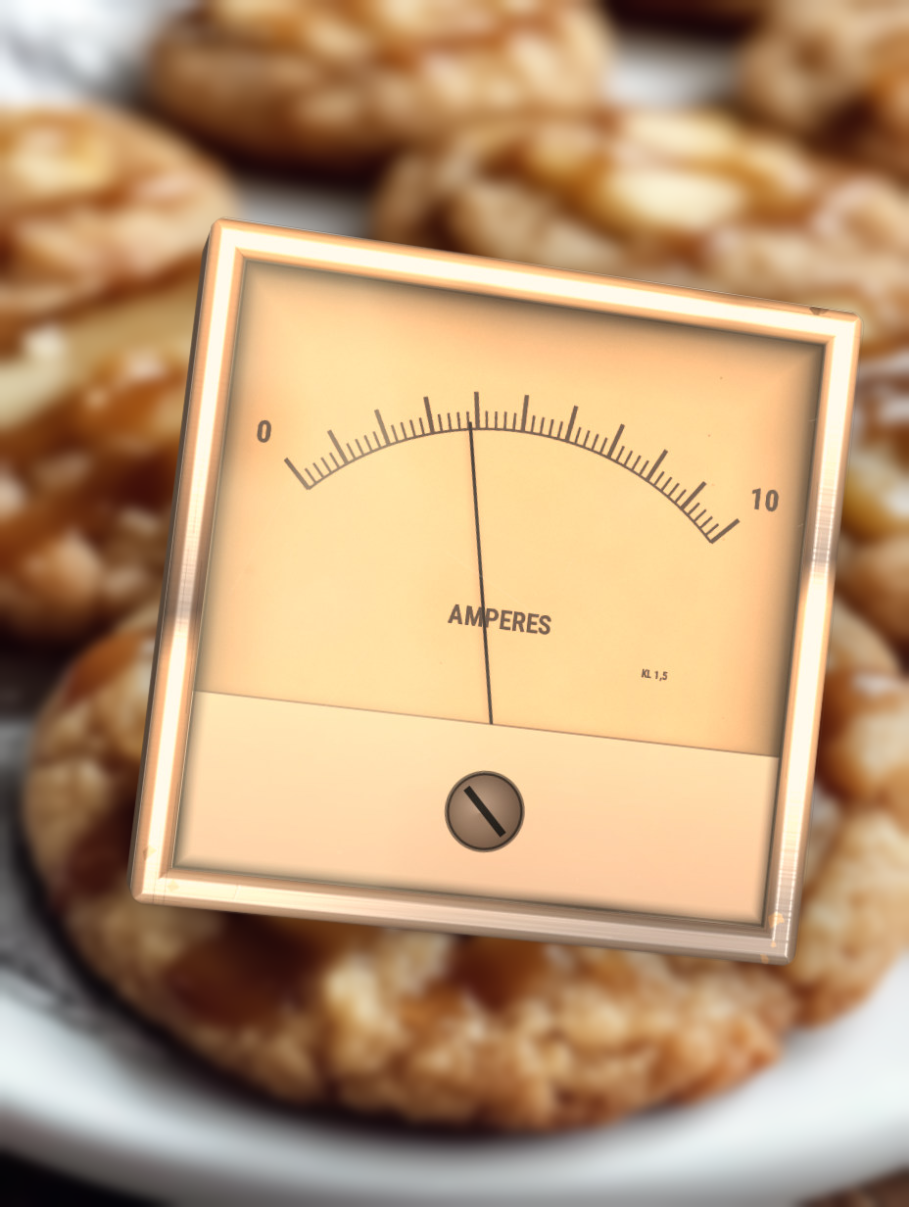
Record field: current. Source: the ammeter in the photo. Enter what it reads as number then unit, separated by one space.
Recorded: 3.8 A
